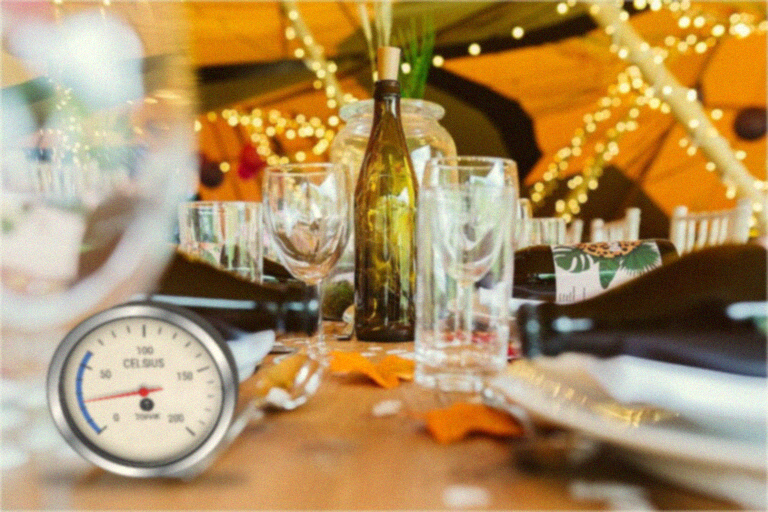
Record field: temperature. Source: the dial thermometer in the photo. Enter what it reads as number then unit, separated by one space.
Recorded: 25 °C
